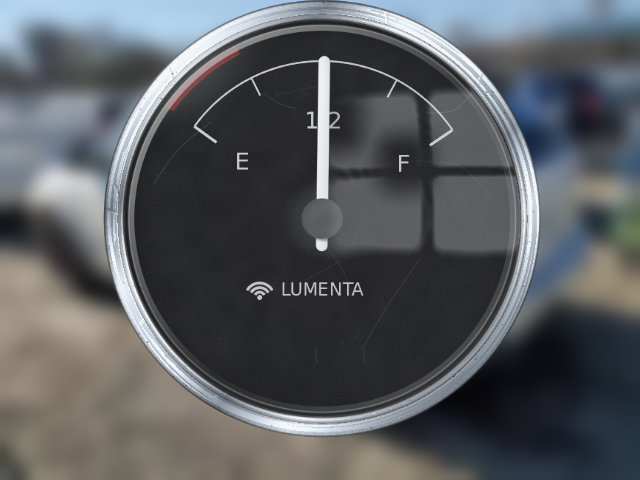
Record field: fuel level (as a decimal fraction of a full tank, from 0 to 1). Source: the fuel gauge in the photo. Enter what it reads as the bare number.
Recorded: 0.5
